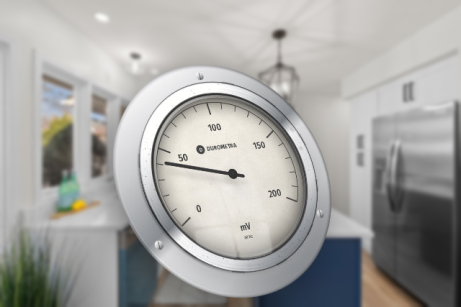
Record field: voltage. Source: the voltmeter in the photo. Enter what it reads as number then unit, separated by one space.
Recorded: 40 mV
